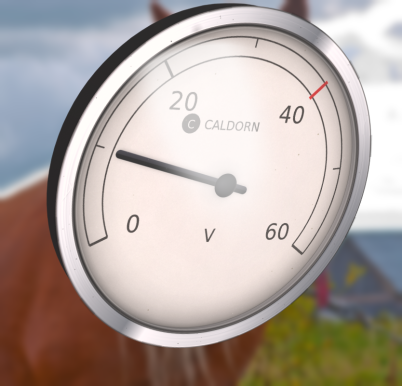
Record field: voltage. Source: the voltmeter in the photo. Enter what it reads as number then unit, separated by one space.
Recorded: 10 V
